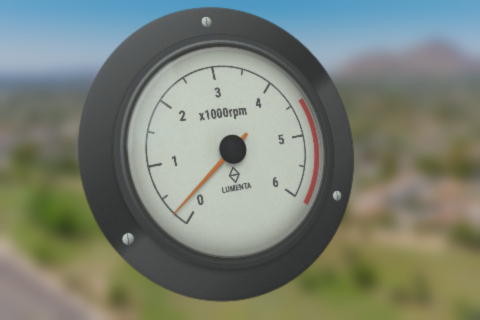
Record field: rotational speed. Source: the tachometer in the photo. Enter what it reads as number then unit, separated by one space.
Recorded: 250 rpm
